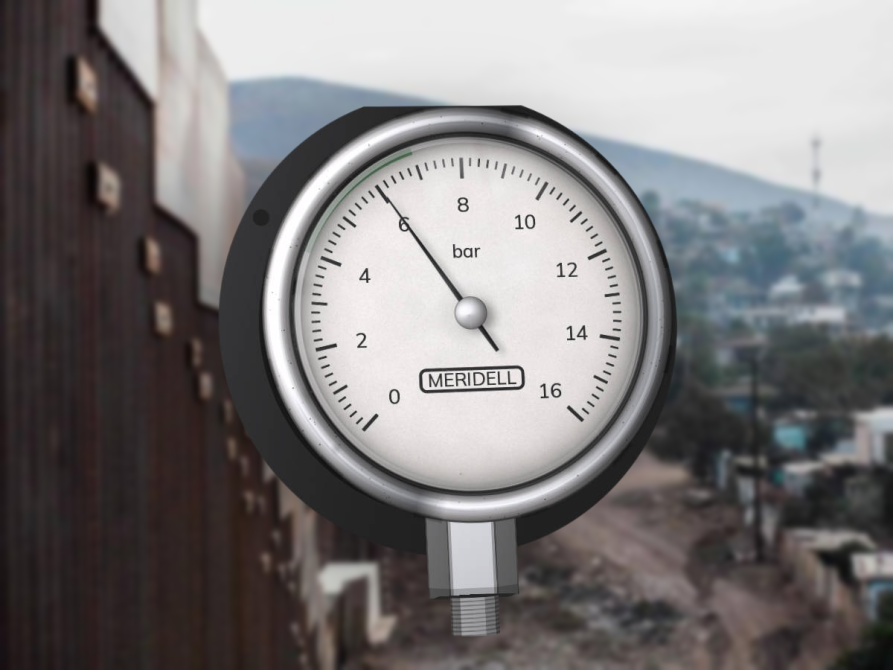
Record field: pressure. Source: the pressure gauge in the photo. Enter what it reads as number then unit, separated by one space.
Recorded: 6 bar
